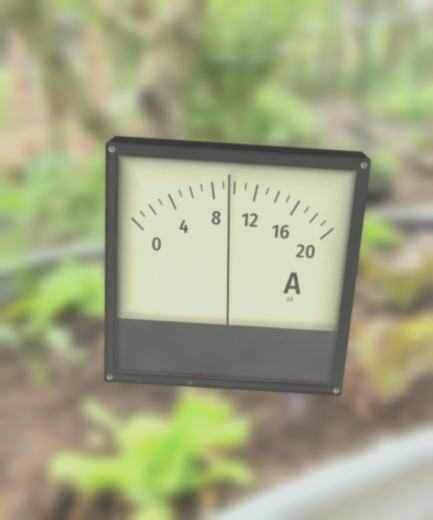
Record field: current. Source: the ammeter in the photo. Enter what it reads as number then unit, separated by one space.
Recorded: 9.5 A
